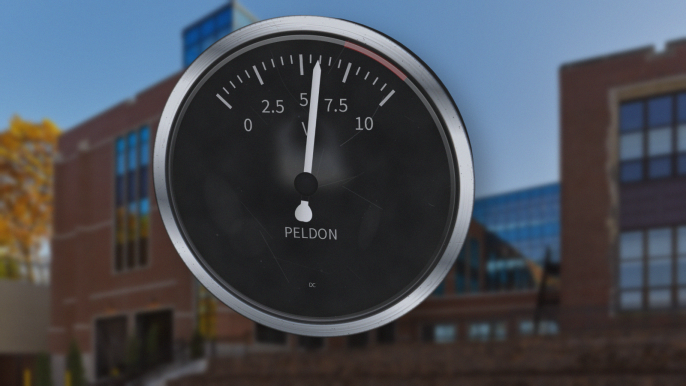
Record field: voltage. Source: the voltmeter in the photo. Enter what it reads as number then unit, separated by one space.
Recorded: 6 V
